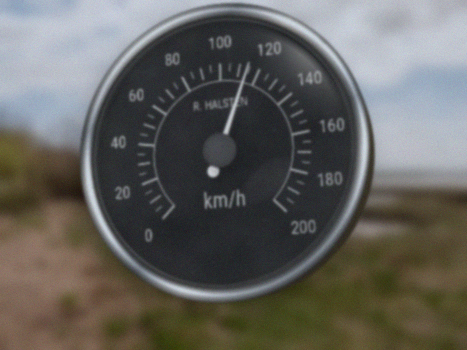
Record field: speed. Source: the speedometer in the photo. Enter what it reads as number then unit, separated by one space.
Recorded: 115 km/h
